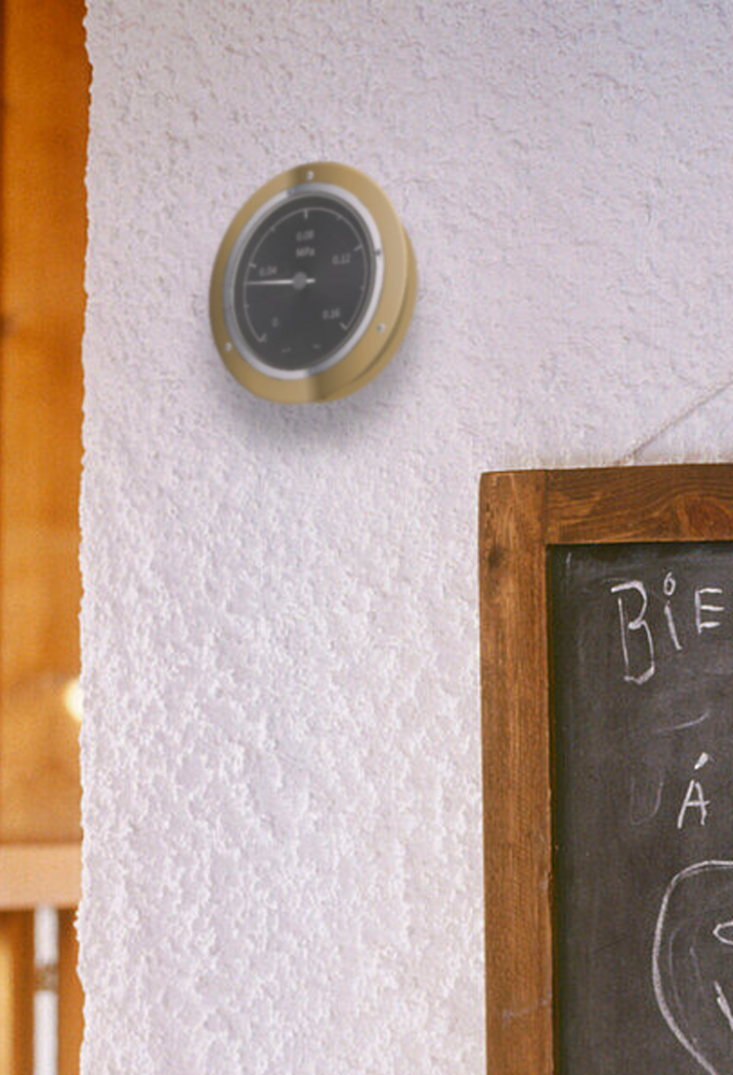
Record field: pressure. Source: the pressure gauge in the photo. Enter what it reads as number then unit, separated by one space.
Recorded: 0.03 MPa
